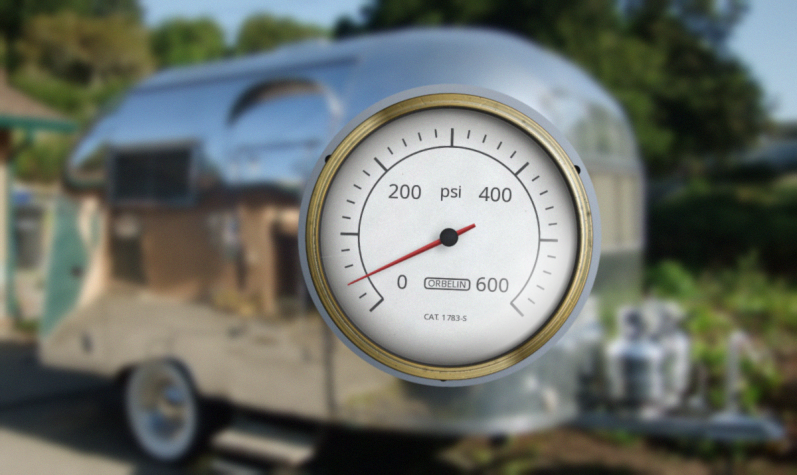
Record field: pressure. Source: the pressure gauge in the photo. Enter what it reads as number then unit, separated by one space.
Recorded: 40 psi
